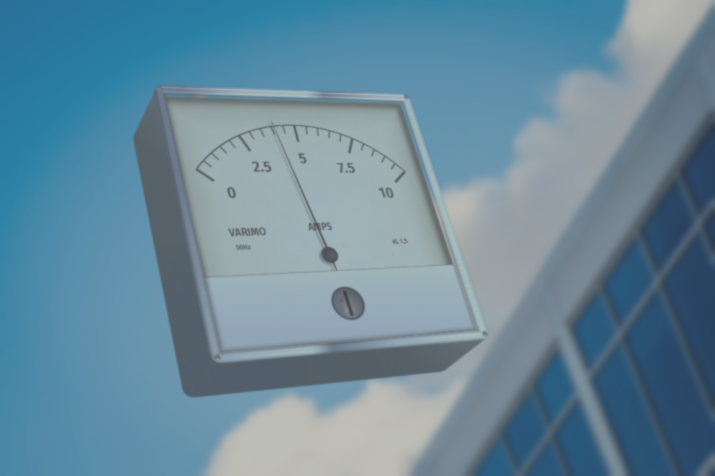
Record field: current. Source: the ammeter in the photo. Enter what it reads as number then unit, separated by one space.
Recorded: 4 A
